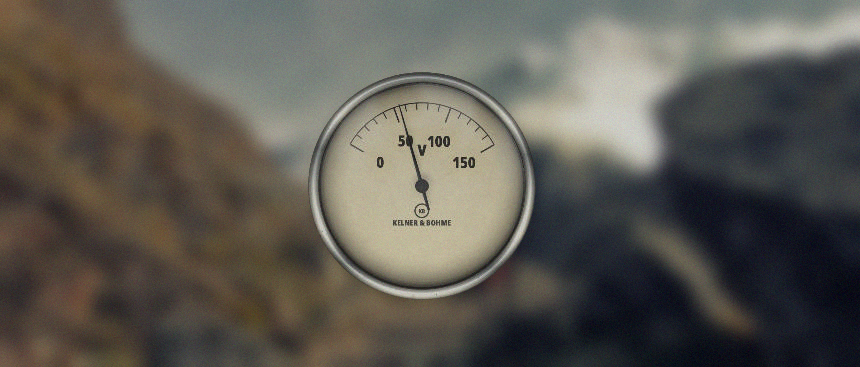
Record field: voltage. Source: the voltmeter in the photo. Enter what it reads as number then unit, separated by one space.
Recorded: 55 V
